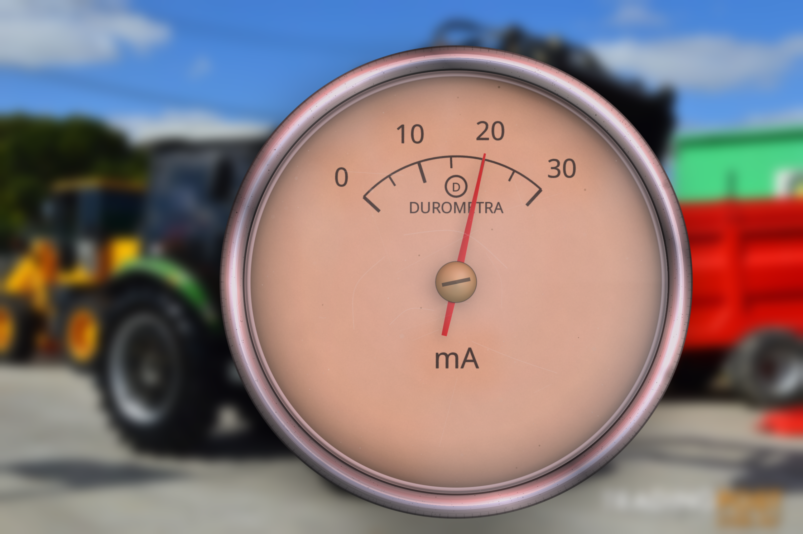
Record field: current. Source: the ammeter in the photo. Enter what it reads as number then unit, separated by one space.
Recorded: 20 mA
